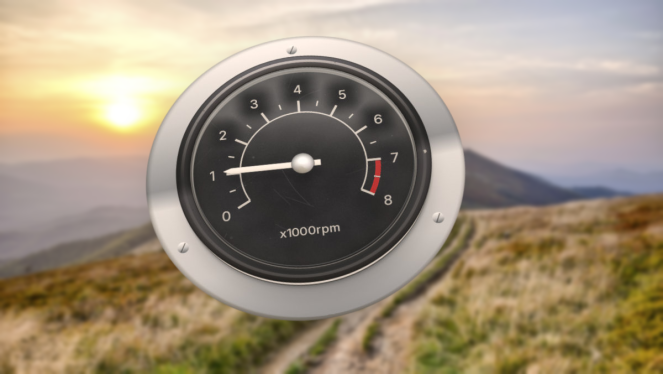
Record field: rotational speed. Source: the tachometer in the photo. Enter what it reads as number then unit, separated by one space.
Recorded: 1000 rpm
